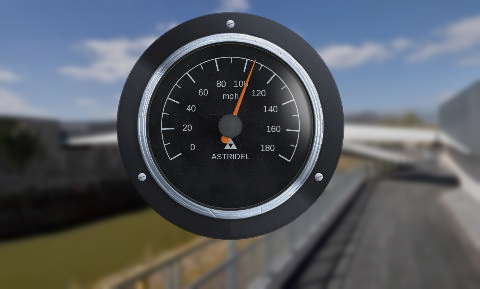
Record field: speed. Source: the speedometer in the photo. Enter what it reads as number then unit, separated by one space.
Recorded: 105 mph
